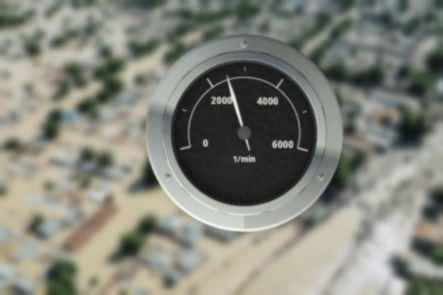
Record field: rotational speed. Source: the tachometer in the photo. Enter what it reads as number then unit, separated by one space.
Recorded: 2500 rpm
